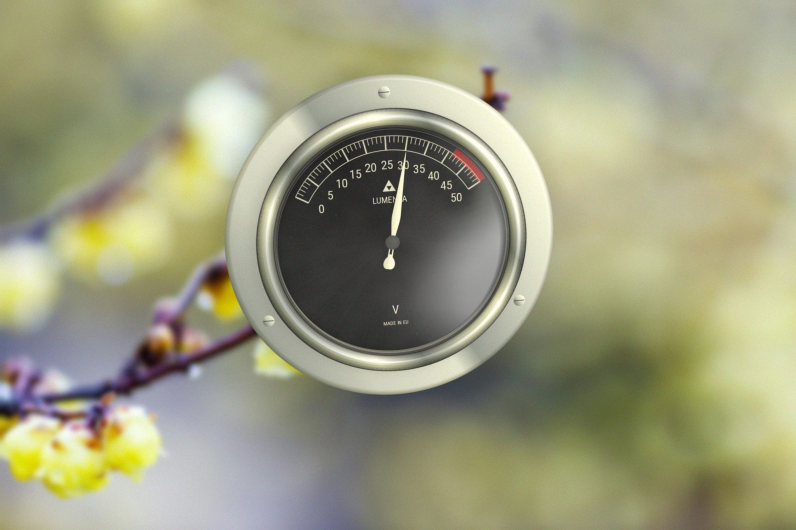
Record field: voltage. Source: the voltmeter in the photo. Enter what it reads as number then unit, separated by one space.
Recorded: 30 V
